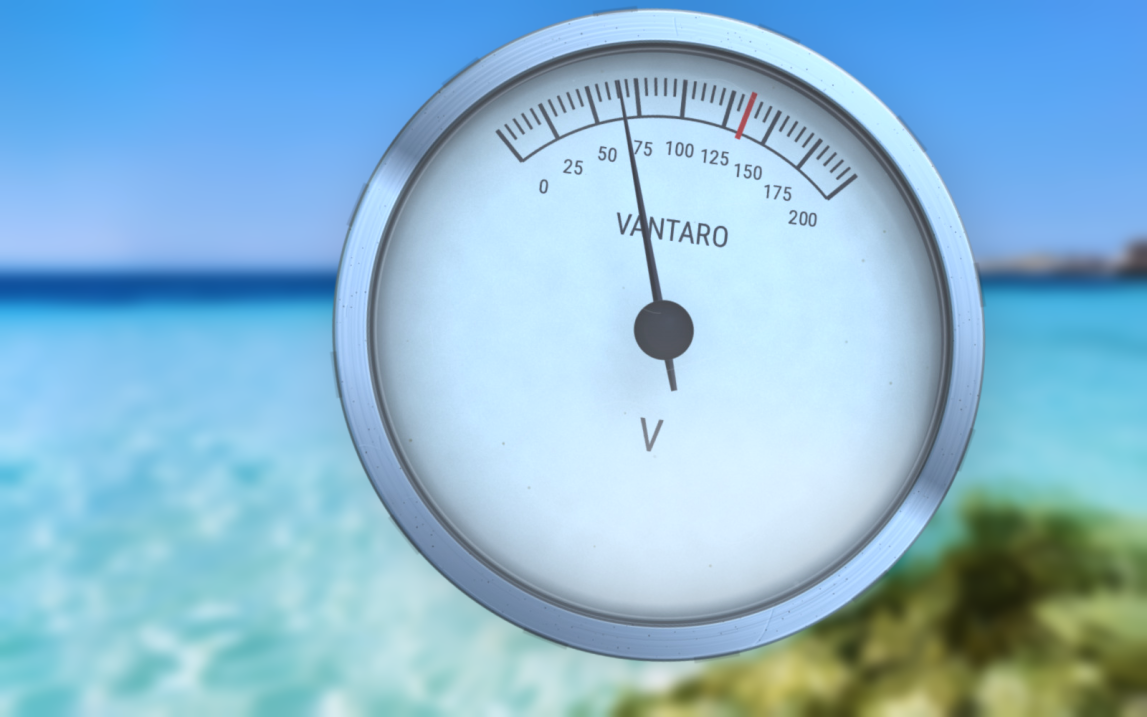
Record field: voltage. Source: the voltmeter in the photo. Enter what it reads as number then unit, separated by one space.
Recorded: 65 V
